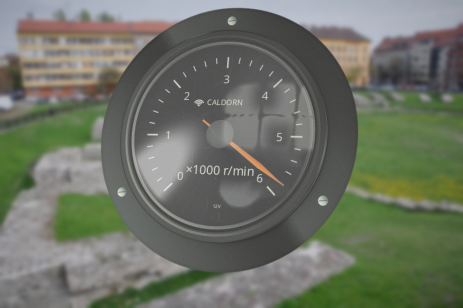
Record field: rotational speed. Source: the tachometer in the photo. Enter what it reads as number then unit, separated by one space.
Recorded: 5800 rpm
